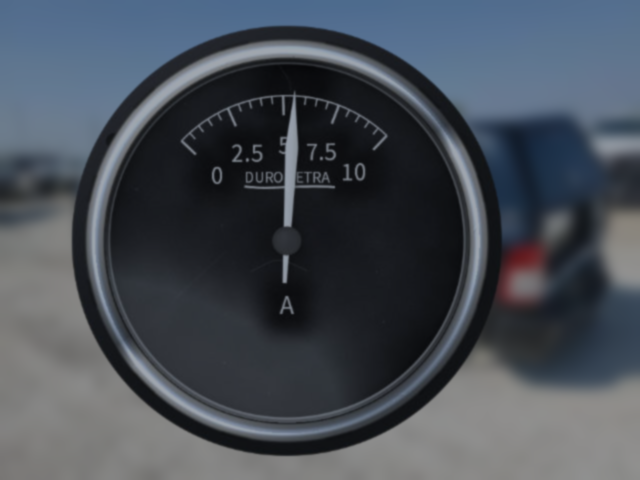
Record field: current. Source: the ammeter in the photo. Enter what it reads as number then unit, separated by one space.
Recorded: 5.5 A
